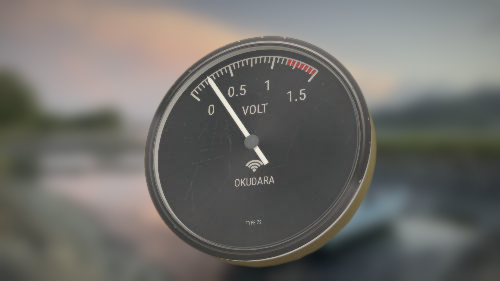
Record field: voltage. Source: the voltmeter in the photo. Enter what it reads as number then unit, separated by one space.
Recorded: 0.25 V
